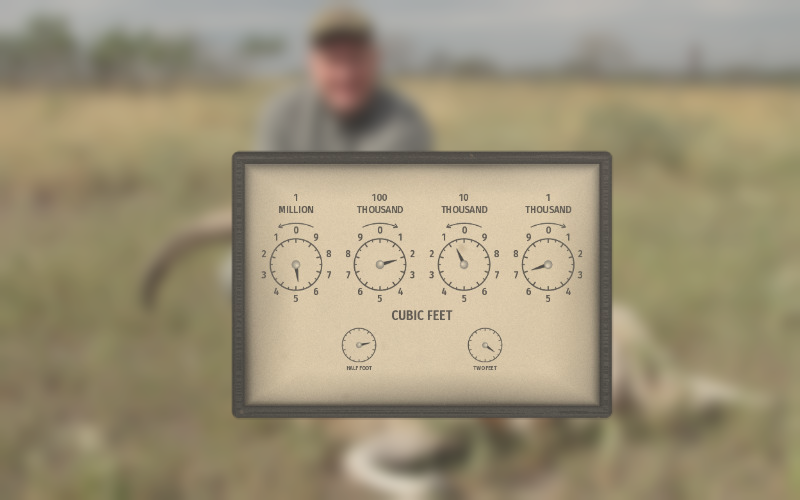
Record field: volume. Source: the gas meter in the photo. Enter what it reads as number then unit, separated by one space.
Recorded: 520700 ft³
